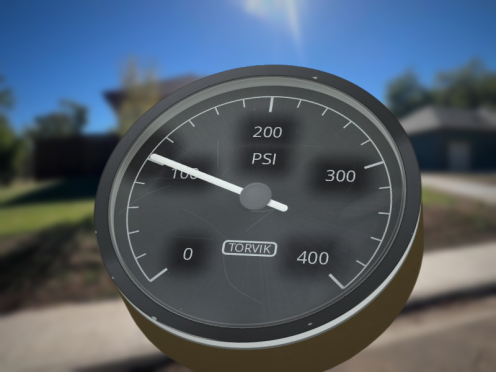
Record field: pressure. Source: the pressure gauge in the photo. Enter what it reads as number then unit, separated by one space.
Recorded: 100 psi
